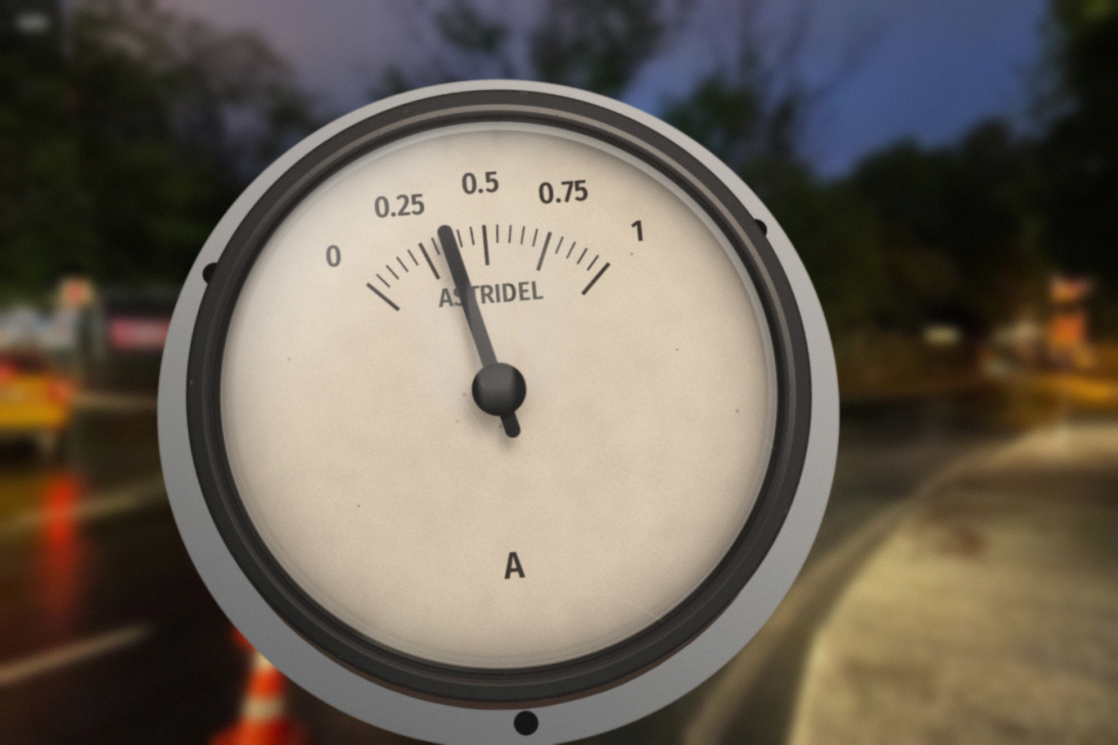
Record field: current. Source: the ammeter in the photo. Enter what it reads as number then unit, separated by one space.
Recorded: 0.35 A
